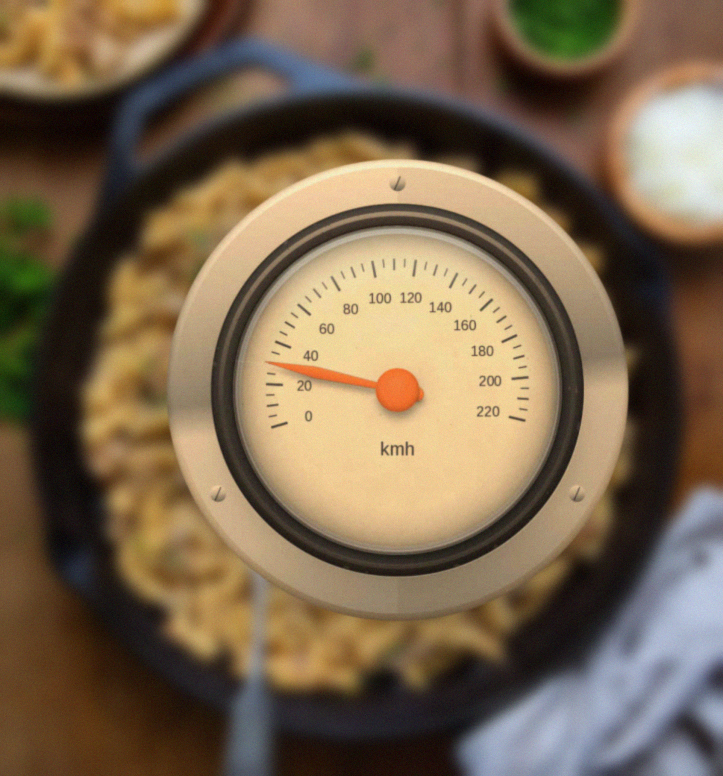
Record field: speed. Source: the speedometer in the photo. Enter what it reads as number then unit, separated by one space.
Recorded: 30 km/h
